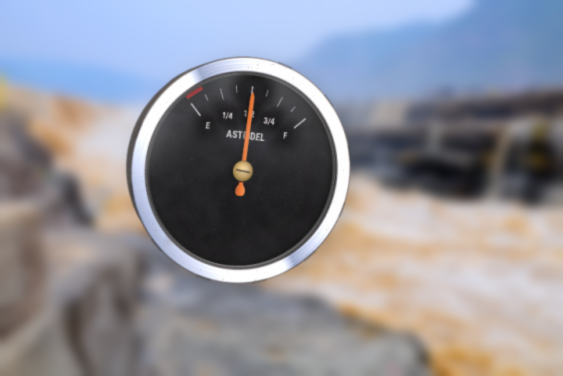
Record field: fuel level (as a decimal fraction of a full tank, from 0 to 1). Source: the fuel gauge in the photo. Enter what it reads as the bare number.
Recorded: 0.5
